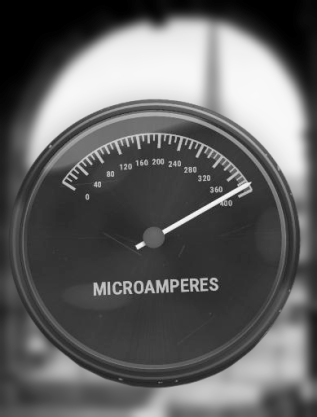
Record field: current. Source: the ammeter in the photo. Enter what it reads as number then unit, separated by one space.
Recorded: 390 µA
